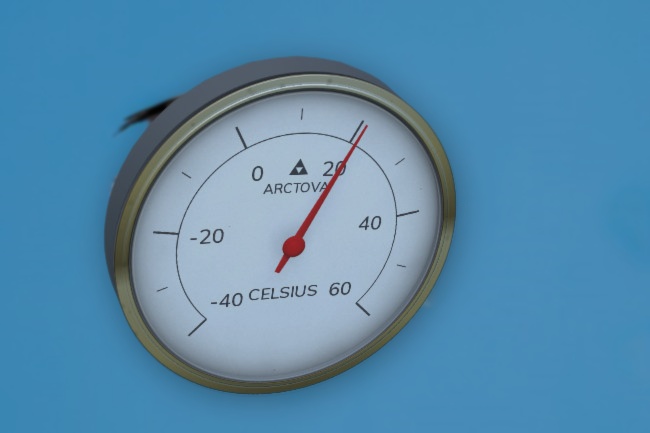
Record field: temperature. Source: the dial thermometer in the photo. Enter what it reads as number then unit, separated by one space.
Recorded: 20 °C
